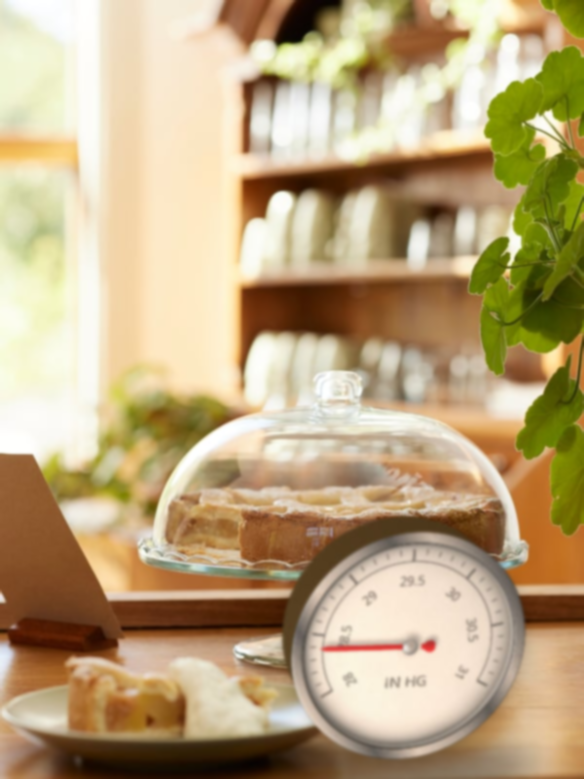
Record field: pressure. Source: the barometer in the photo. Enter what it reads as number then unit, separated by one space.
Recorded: 28.4 inHg
